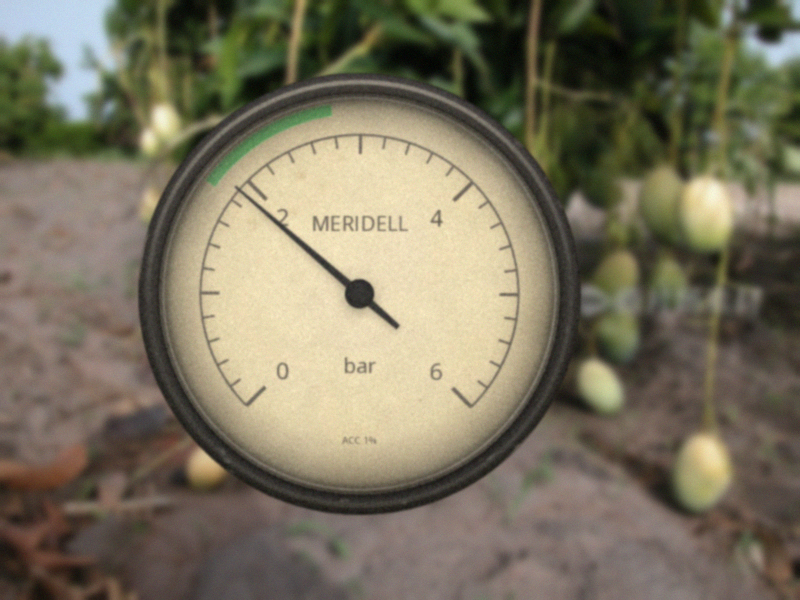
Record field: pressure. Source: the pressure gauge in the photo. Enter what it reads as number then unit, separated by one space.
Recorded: 1.9 bar
